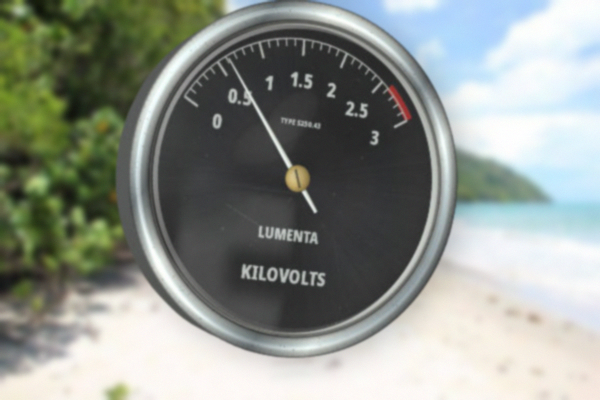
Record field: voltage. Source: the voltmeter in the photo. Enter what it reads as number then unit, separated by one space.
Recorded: 0.6 kV
